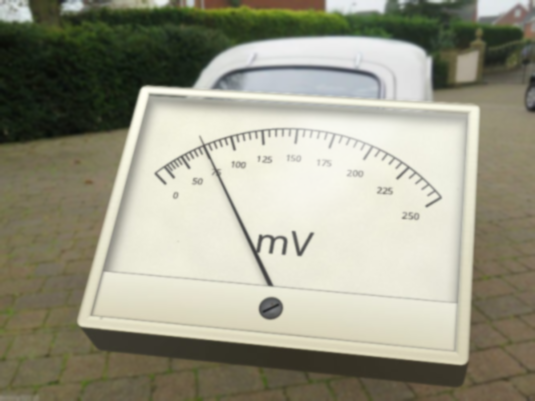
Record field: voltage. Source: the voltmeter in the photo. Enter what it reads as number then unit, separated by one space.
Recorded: 75 mV
